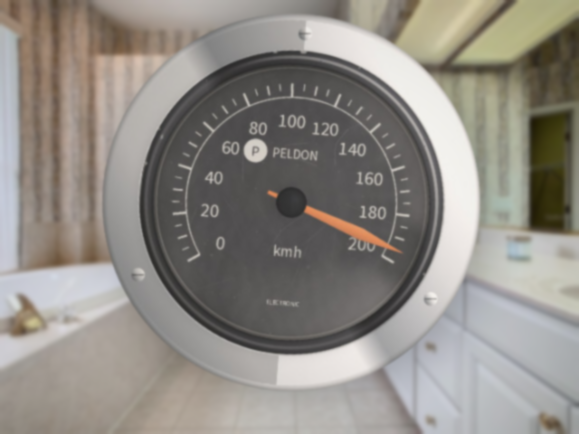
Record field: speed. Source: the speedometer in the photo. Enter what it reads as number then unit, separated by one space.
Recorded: 195 km/h
